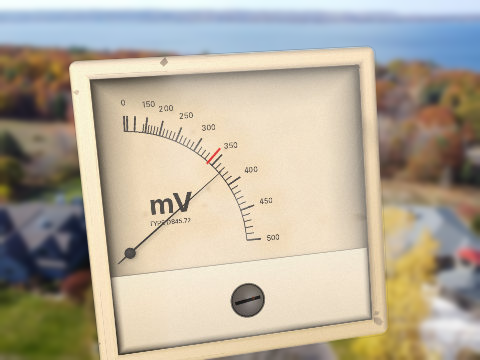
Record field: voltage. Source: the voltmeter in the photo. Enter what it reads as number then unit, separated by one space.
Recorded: 370 mV
